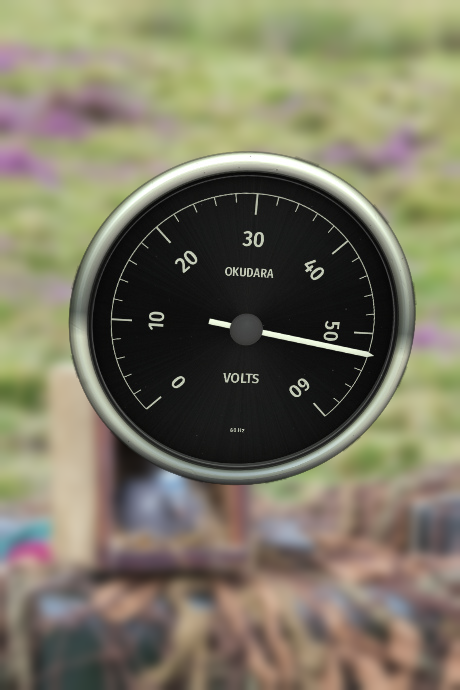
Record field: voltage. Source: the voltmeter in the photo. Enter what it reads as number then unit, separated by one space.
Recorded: 52 V
